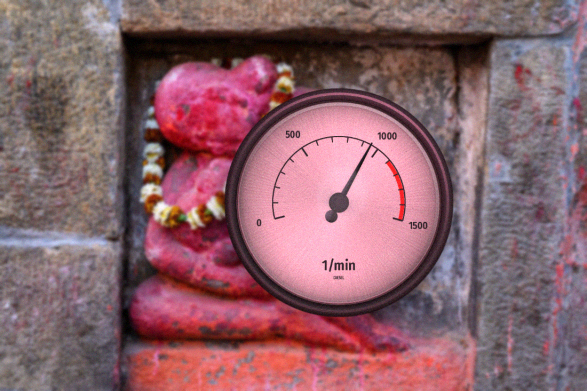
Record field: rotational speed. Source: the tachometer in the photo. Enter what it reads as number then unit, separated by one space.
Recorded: 950 rpm
